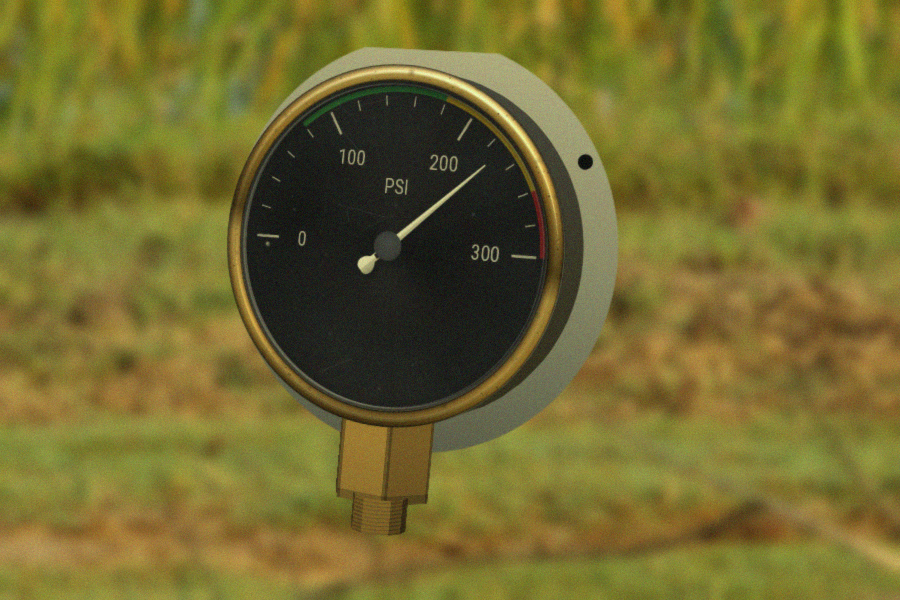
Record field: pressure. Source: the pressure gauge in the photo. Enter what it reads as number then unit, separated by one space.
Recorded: 230 psi
